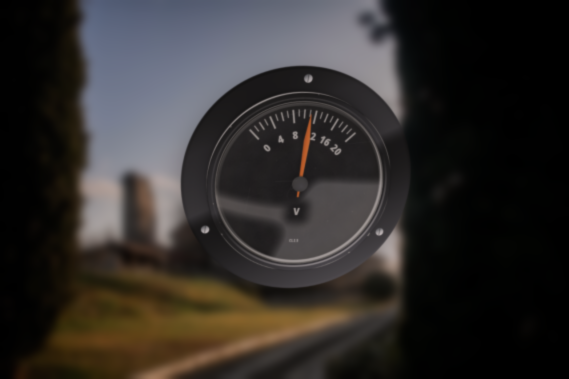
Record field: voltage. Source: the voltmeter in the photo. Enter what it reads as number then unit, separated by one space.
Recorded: 11 V
